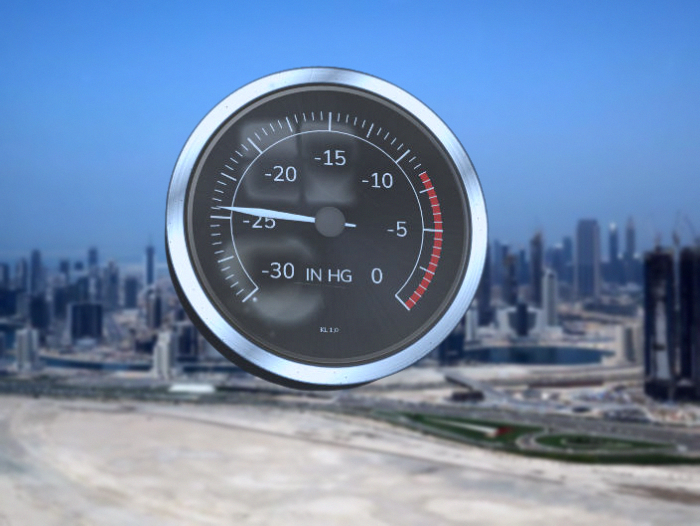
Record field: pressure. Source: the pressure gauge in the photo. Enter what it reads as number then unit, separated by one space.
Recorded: -24.5 inHg
